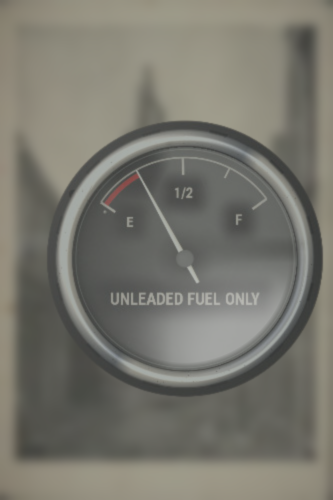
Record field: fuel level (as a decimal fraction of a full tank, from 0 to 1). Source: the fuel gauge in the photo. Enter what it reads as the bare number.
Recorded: 0.25
